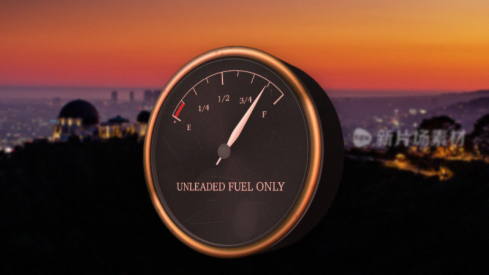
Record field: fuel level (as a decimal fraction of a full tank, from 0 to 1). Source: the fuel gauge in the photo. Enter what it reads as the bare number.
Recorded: 0.875
